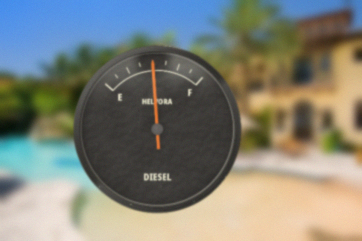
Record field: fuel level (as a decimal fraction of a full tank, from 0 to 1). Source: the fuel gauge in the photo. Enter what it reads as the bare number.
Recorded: 0.5
